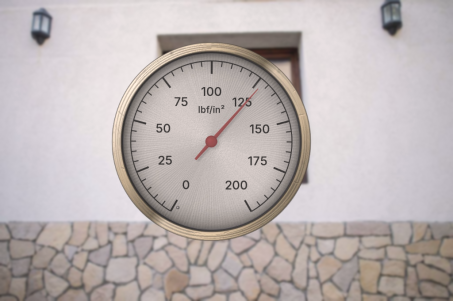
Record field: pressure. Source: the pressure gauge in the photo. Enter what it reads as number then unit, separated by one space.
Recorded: 127.5 psi
